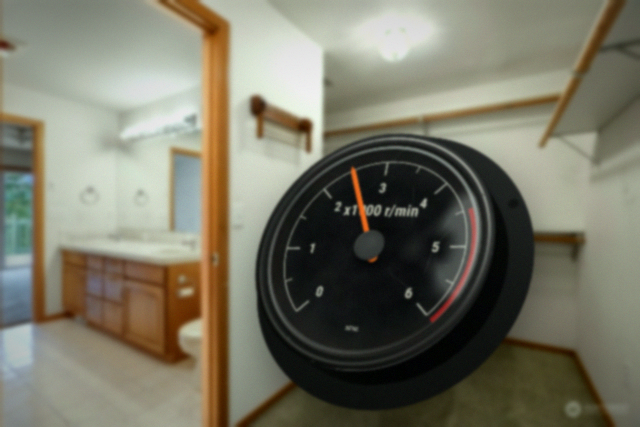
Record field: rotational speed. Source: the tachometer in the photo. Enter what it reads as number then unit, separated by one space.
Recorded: 2500 rpm
